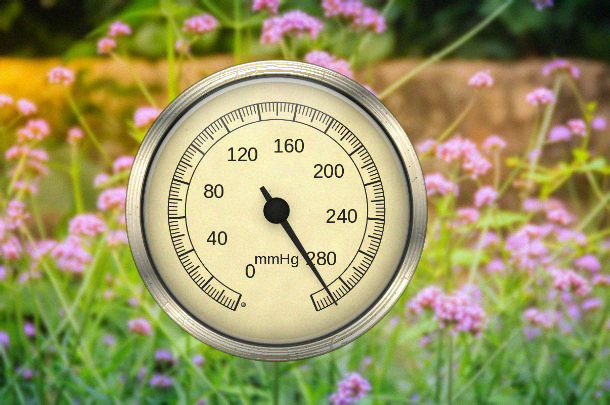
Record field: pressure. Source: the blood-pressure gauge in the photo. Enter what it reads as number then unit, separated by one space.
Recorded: 290 mmHg
